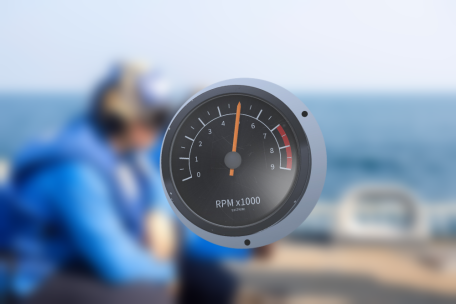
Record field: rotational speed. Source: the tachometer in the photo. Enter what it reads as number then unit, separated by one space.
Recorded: 5000 rpm
